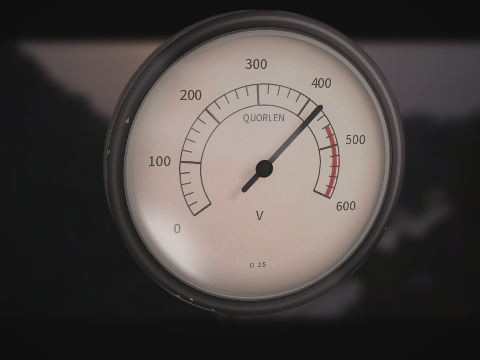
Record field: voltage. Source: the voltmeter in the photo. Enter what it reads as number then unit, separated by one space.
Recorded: 420 V
